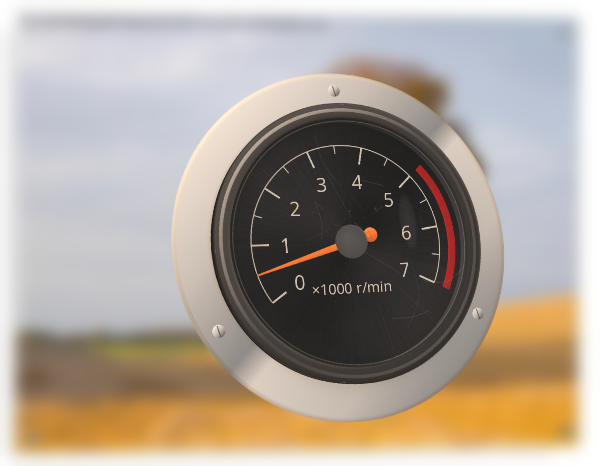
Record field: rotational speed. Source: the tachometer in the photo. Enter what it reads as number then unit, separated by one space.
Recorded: 500 rpm
